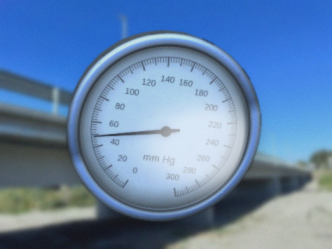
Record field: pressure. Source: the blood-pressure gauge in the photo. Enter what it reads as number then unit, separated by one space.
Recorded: 50 mmHg
